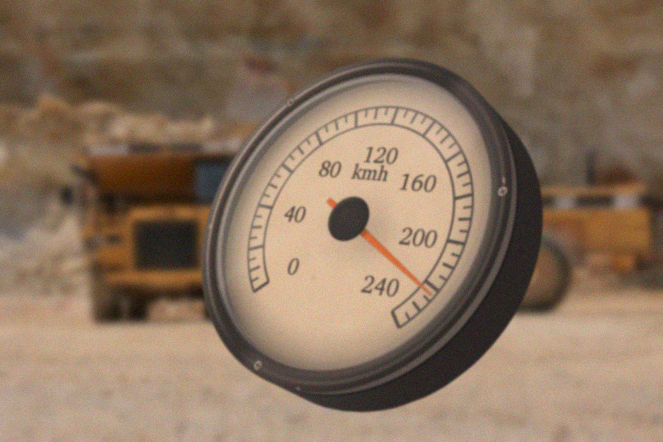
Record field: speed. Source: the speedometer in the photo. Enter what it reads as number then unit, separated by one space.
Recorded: 222.5 km/h
